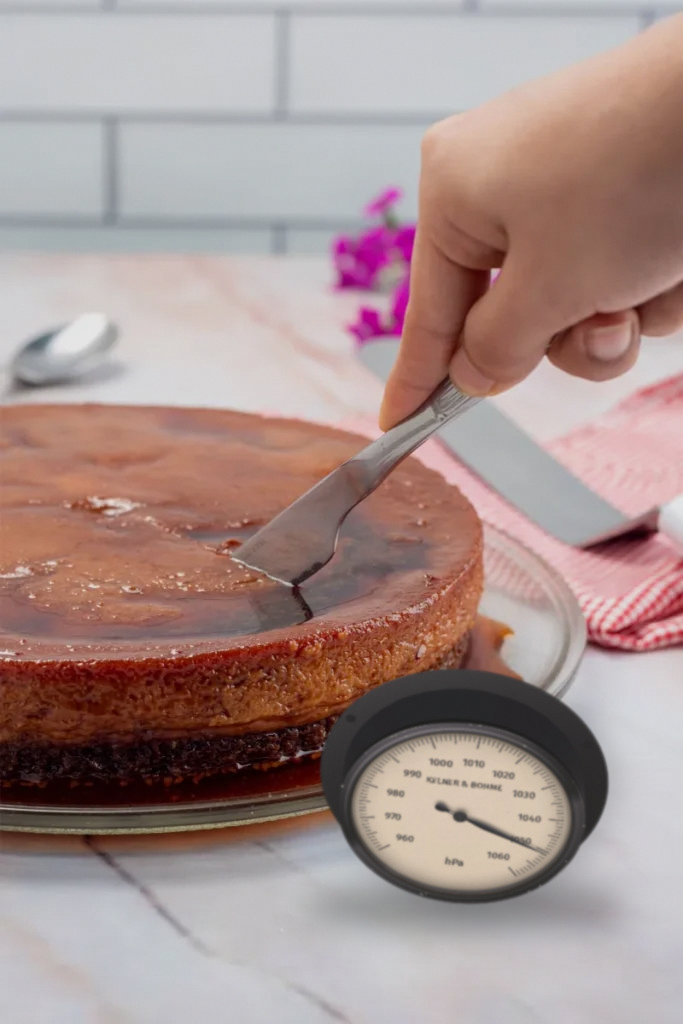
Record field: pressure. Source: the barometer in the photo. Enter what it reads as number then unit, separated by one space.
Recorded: 1050 hPa
